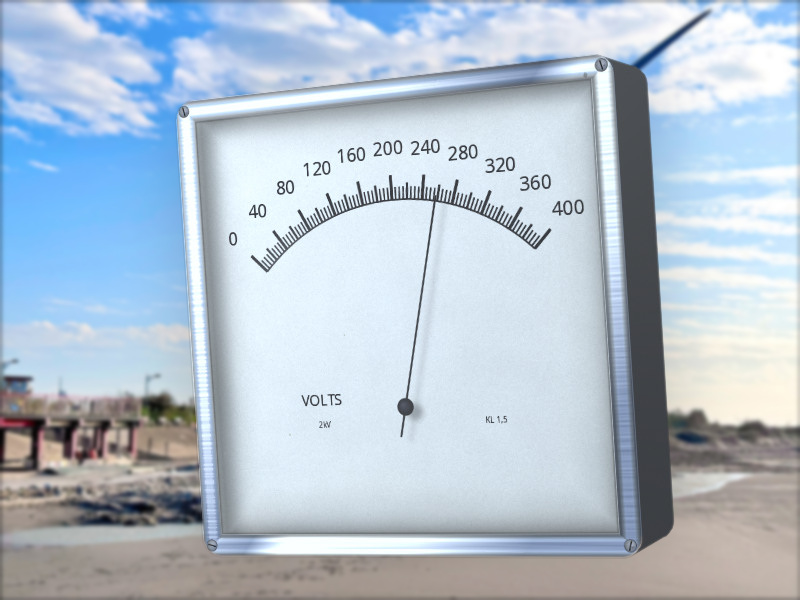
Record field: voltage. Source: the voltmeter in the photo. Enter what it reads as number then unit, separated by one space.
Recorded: 260 V
